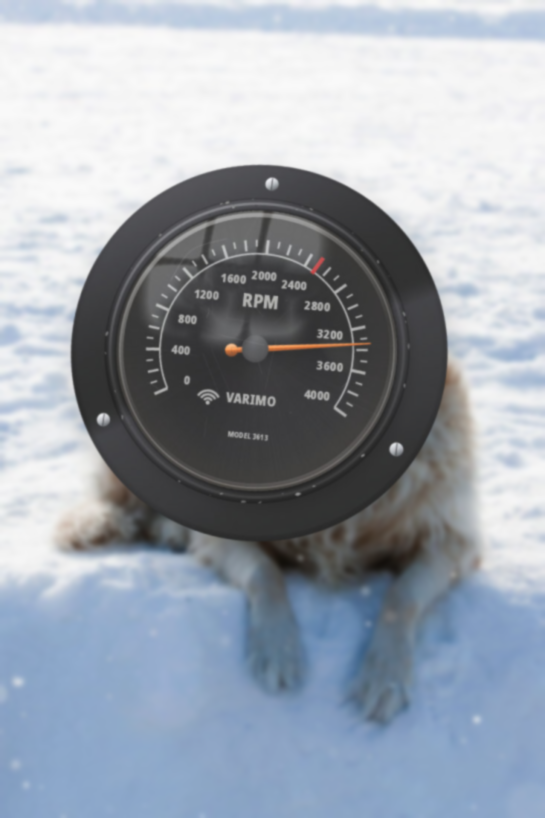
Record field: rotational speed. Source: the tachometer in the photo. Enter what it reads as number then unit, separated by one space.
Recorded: 3350 rpm
